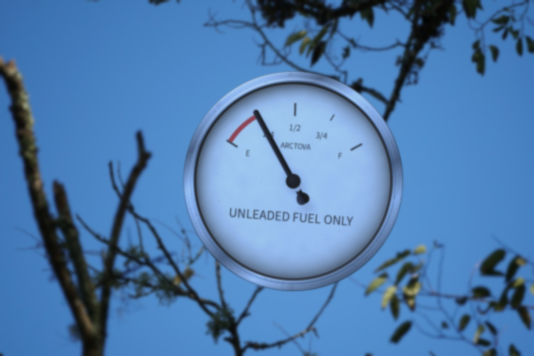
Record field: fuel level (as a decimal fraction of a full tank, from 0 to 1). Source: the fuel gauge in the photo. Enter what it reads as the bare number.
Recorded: 0.25
